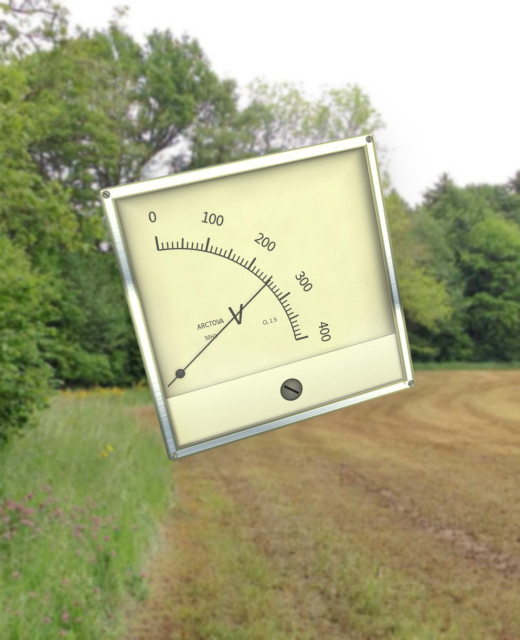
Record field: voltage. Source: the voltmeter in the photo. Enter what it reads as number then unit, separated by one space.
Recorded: 250 V
